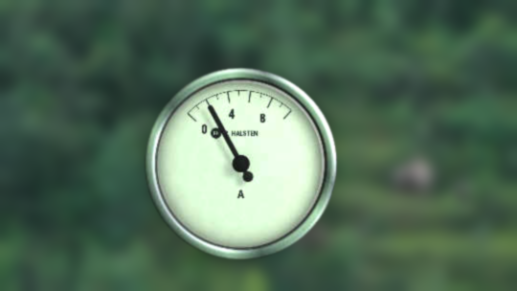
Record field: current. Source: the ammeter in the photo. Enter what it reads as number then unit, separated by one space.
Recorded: 2 A
